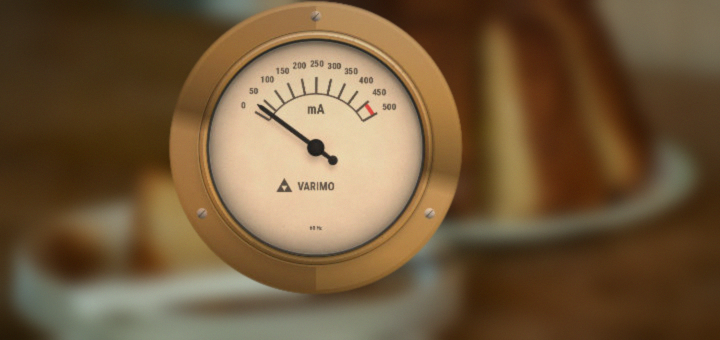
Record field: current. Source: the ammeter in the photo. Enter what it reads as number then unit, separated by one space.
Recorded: 25 mA
